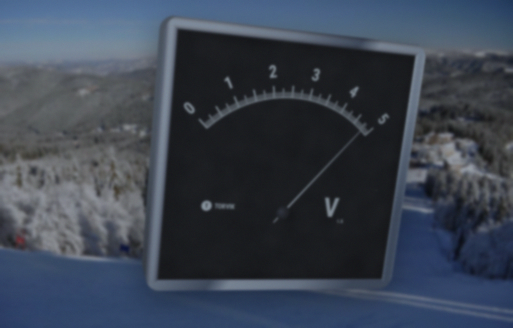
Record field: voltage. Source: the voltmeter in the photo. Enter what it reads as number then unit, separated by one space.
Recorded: 4.75 V
